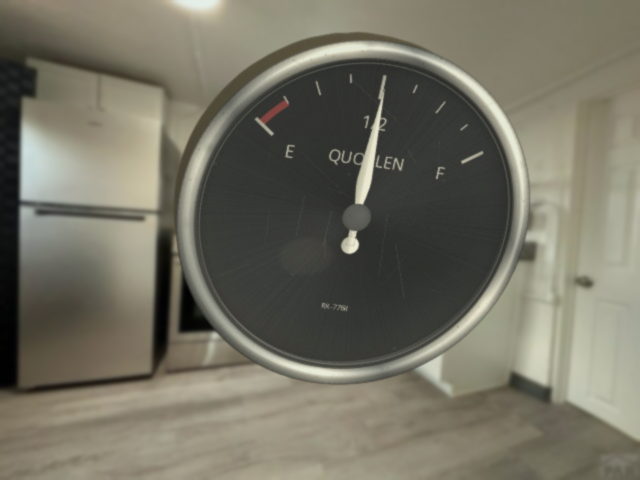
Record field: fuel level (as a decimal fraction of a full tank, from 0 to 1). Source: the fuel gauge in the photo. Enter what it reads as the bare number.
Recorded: 0.5
